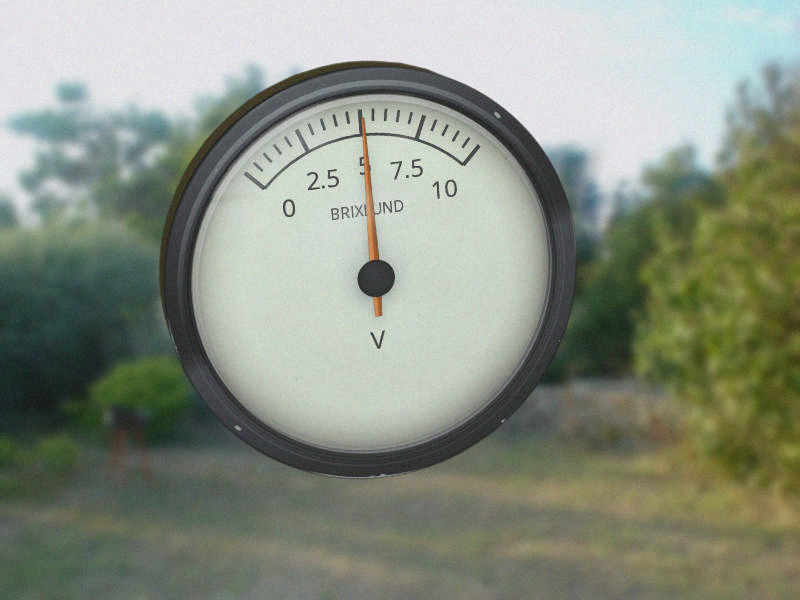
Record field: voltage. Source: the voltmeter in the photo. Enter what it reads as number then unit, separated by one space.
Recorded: 5 V
